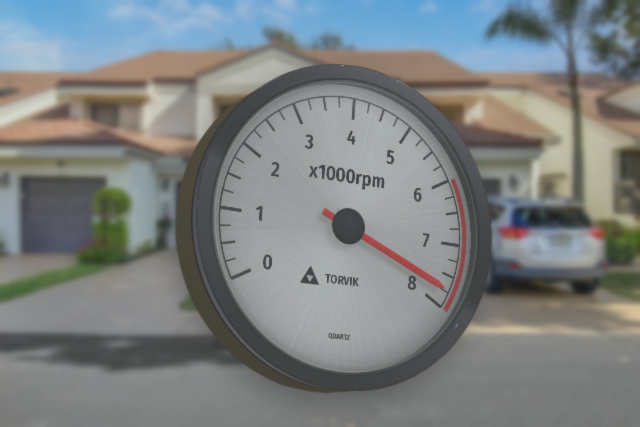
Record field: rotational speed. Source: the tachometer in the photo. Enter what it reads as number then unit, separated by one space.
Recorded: 7750 rpm
